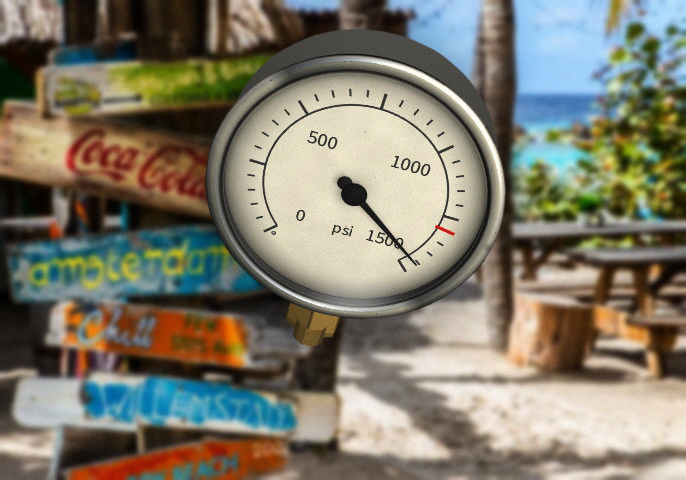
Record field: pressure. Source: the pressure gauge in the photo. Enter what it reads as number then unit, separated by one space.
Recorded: 1450 psi
